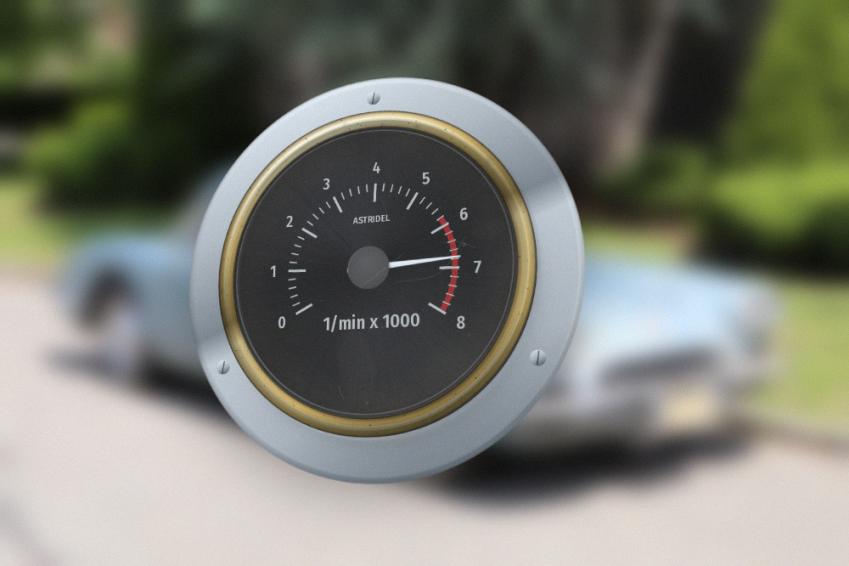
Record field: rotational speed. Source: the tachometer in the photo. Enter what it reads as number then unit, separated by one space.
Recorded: 6800 rpm
